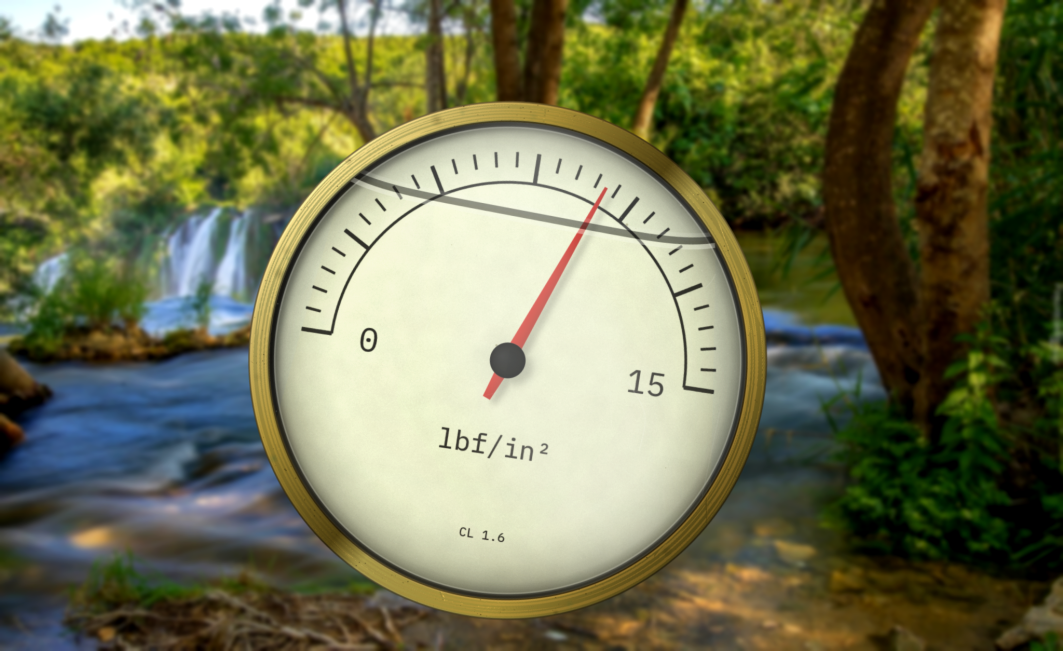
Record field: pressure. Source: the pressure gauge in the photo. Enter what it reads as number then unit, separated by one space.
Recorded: 9.25 psi
